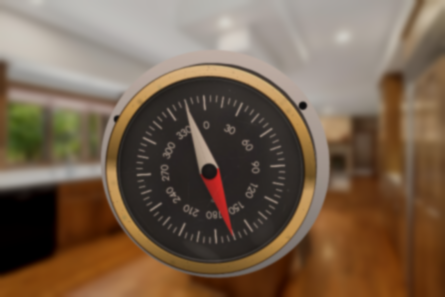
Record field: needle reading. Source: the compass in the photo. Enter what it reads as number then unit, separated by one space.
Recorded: 165 °
